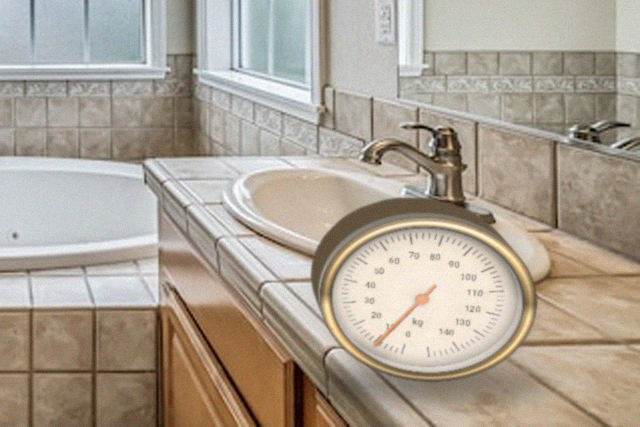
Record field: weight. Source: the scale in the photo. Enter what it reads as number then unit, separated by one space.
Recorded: 10 kg
